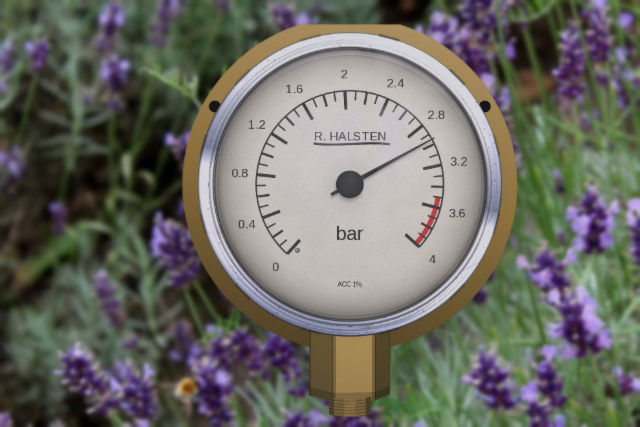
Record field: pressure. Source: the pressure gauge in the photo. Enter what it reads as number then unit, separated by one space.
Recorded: 2.95 bar
